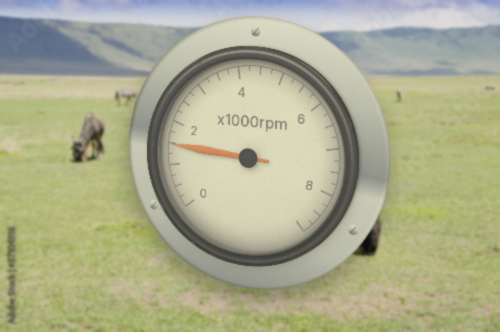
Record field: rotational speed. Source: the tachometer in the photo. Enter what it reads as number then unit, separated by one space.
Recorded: 1500 rpm
